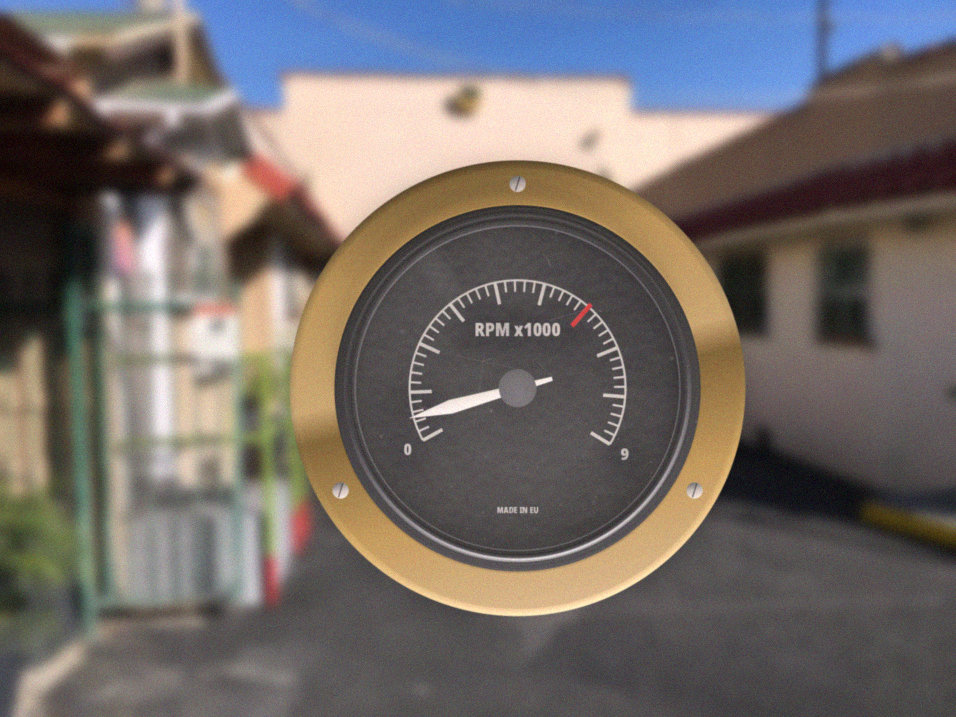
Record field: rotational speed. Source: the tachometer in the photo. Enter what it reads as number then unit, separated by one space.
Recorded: 500 rpm
